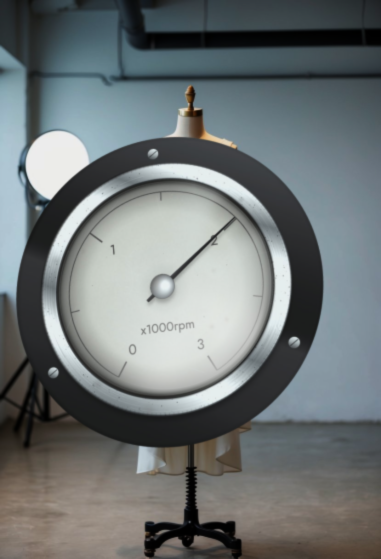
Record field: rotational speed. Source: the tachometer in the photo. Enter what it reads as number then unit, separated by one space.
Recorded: 2000 rpm
